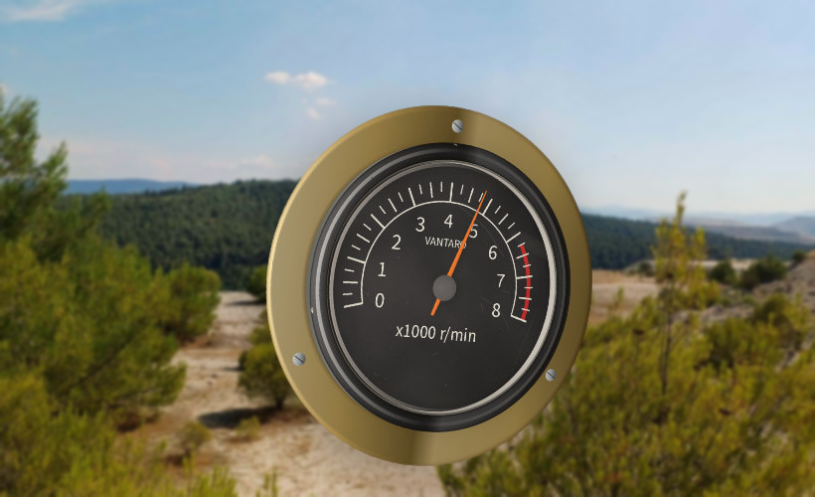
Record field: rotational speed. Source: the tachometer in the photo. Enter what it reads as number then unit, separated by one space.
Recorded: 4750 rpm
